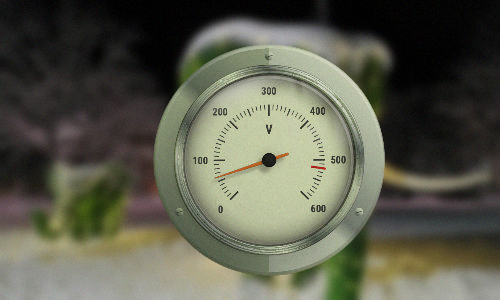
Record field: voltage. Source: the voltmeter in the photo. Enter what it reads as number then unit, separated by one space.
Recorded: 60 V
